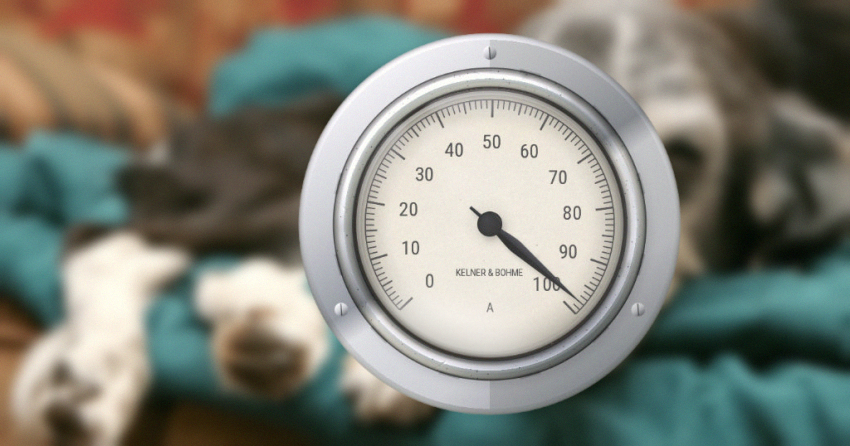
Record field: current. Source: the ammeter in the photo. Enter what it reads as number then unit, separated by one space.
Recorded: 98 A
